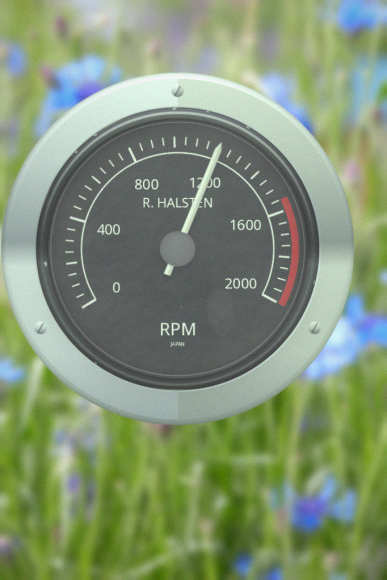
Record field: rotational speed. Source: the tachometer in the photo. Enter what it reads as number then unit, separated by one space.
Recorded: 1200 rpm
